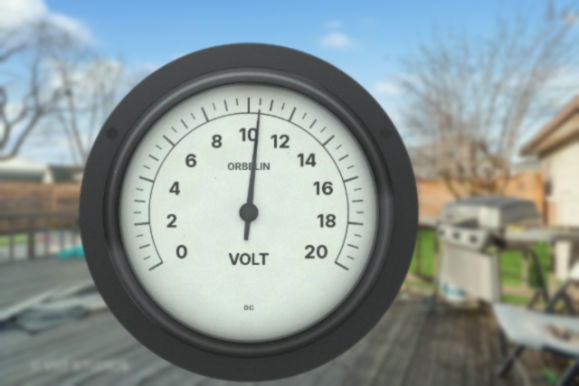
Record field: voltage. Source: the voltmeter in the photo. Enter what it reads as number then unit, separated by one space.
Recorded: 10.5 V
